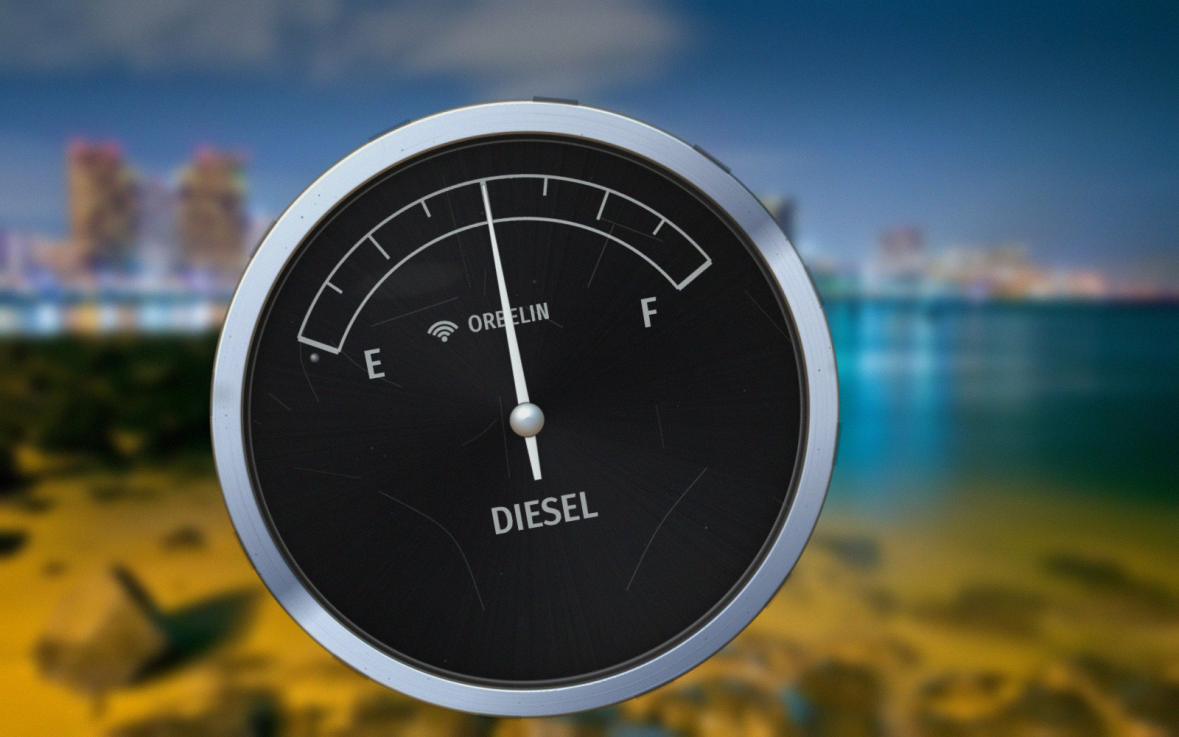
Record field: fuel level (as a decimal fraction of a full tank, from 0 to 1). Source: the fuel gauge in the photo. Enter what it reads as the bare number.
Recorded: 0.5
